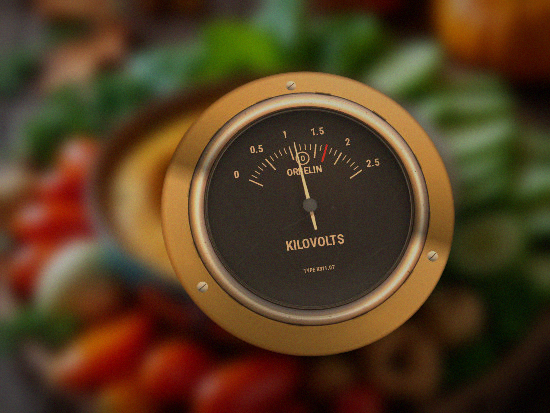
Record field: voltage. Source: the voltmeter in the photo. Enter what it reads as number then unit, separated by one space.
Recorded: 1.1 kV
